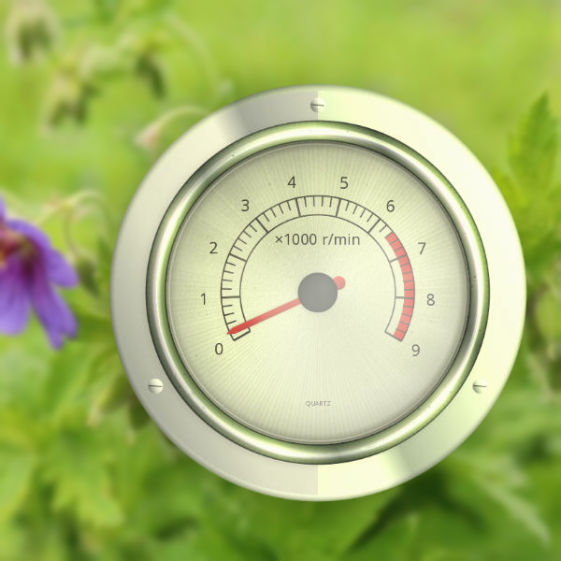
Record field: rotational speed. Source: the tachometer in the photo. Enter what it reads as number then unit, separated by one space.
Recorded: 200 rpm
